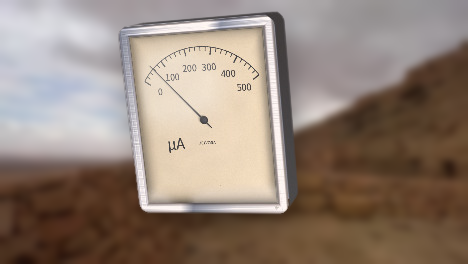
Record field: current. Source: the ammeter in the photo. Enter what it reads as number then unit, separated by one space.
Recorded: 60 µA
